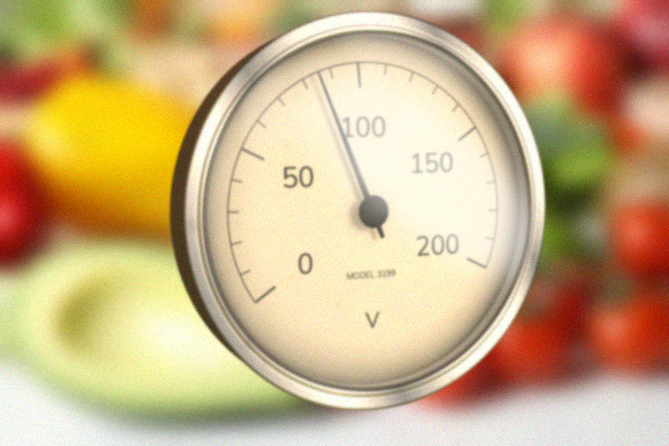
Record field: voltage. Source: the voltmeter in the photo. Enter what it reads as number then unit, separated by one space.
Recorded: 85 V
